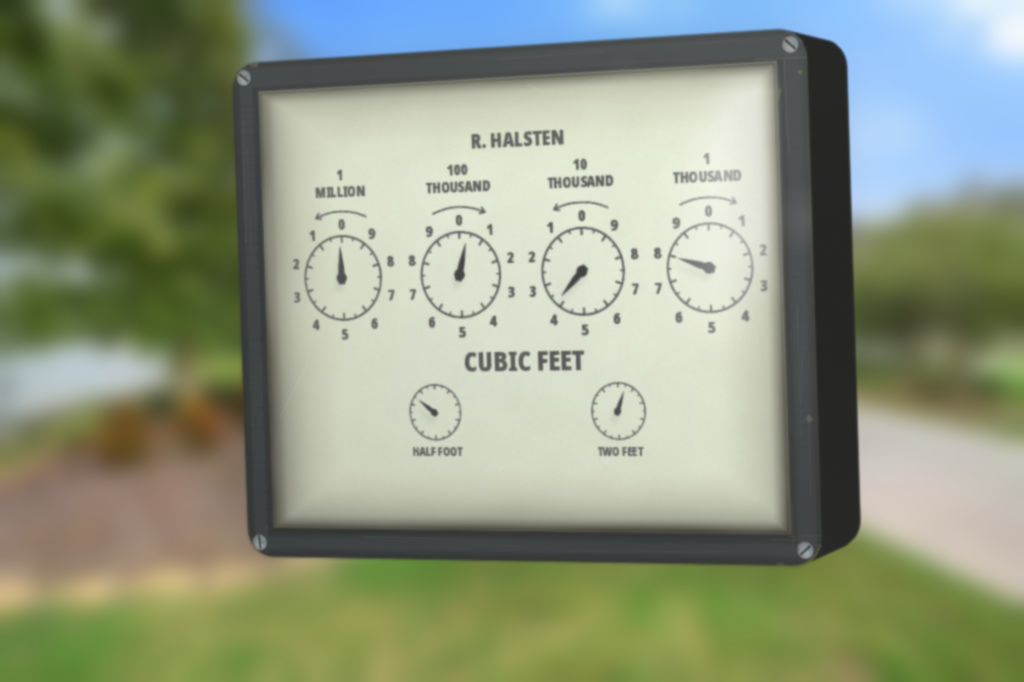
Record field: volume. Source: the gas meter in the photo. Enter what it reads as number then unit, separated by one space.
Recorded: 3800 ft³
